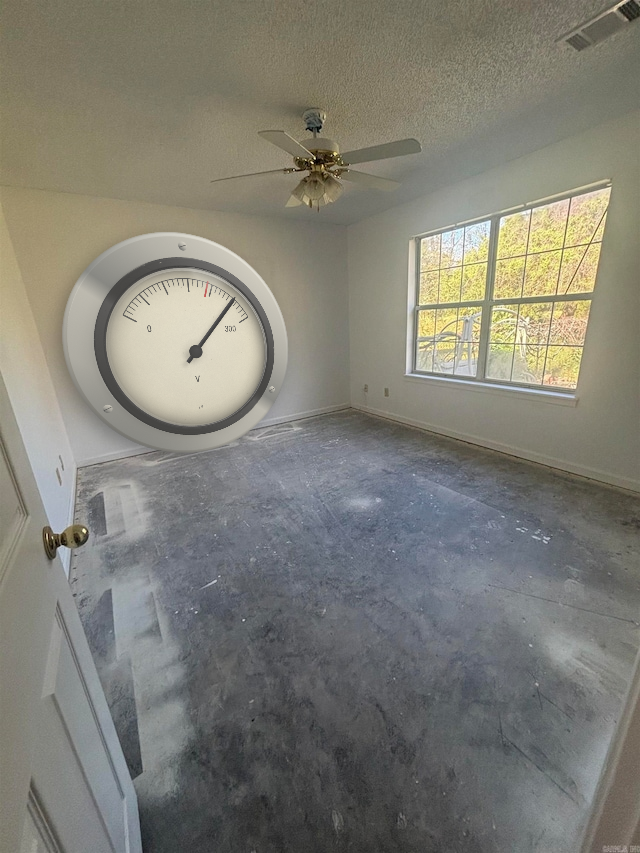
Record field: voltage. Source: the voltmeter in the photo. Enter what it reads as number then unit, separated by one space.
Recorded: 250 V
